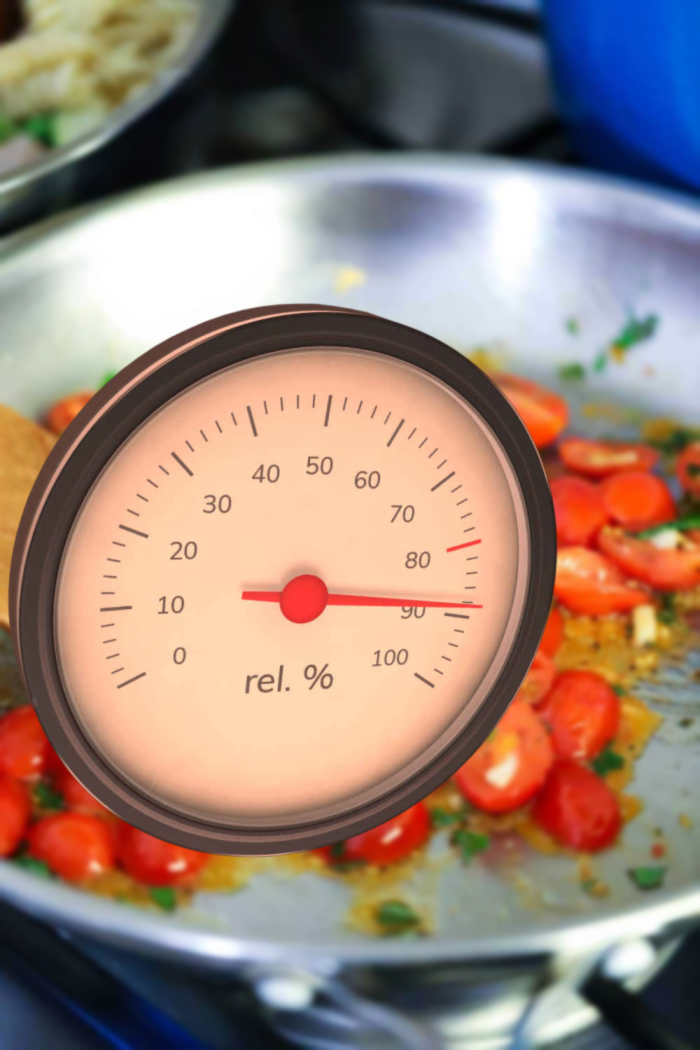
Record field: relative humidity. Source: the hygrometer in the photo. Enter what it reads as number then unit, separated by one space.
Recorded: 88 %
